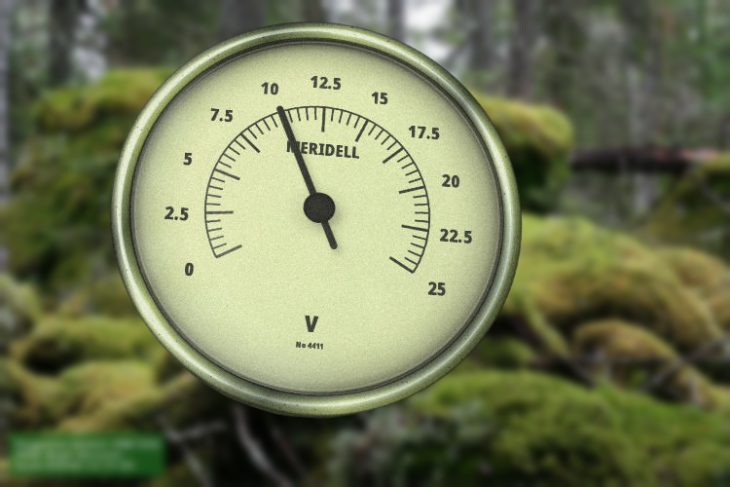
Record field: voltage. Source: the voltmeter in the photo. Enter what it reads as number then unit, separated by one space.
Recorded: 10 V
